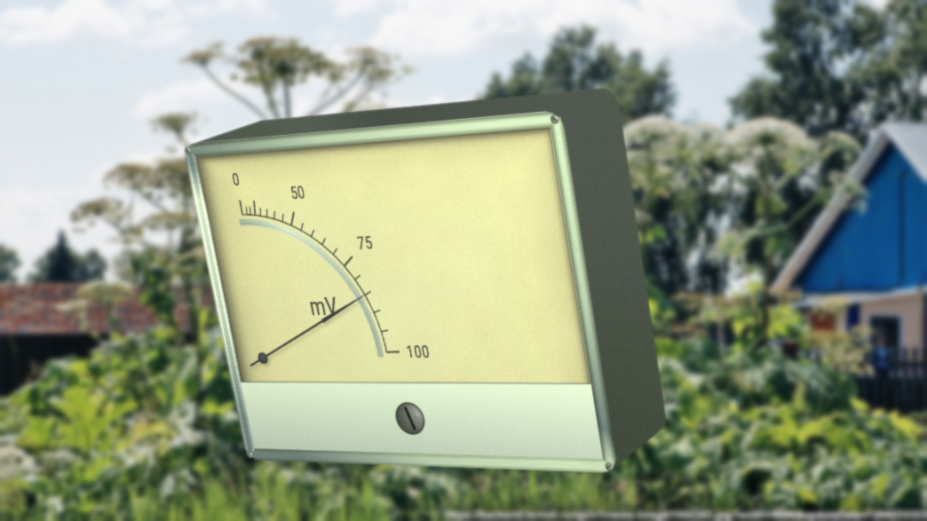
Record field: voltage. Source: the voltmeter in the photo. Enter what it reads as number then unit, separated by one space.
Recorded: 85 mV
